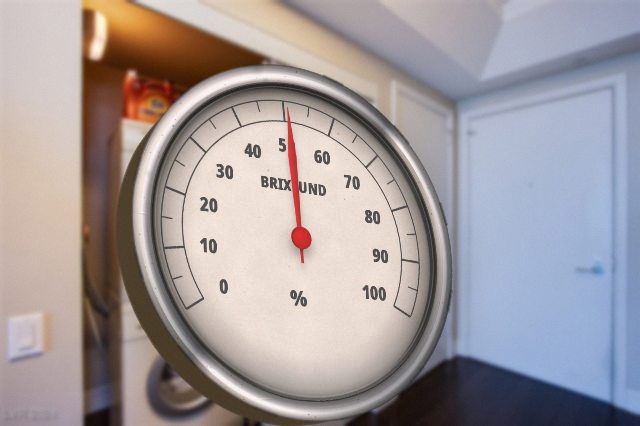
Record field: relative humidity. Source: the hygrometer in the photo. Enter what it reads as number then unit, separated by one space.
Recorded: 50 %
